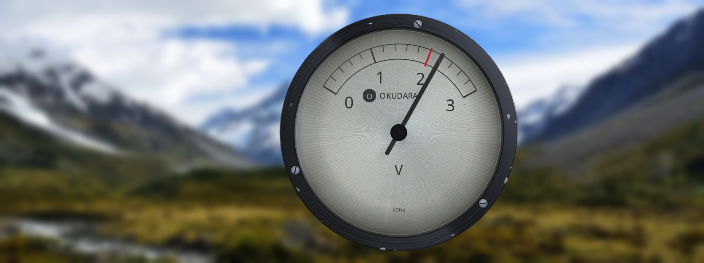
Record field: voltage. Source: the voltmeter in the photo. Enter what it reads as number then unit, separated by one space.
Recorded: 2.2 V
